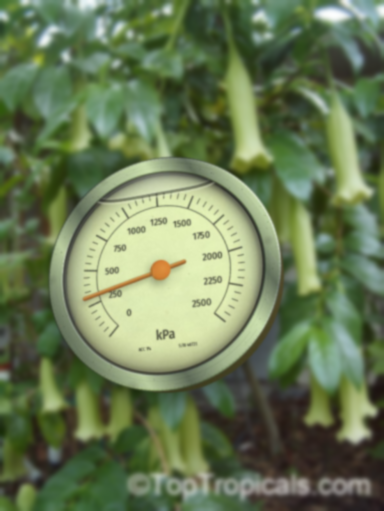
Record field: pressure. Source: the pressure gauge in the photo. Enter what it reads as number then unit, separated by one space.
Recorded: 300 kPa
